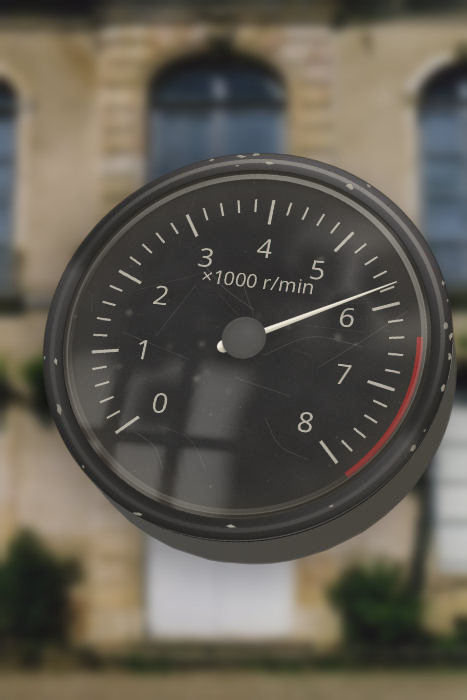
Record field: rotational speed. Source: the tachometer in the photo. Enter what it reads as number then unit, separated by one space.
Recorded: 5800 rpm
